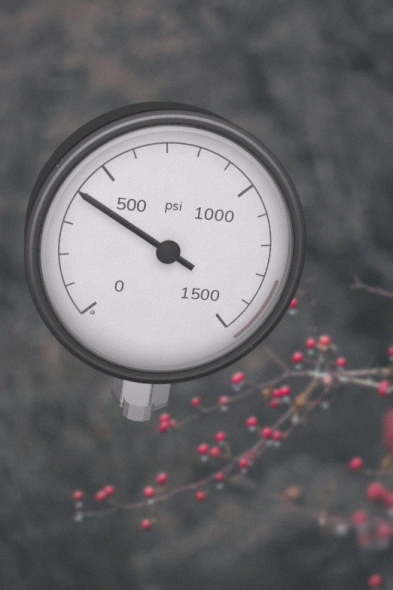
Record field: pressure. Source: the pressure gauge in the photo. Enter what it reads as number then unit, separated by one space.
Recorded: 400 psi
